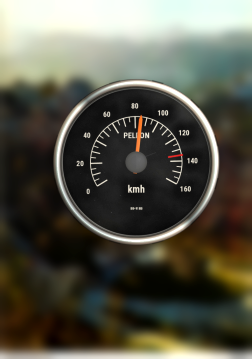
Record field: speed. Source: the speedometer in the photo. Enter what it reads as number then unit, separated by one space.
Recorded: 85 km/h
